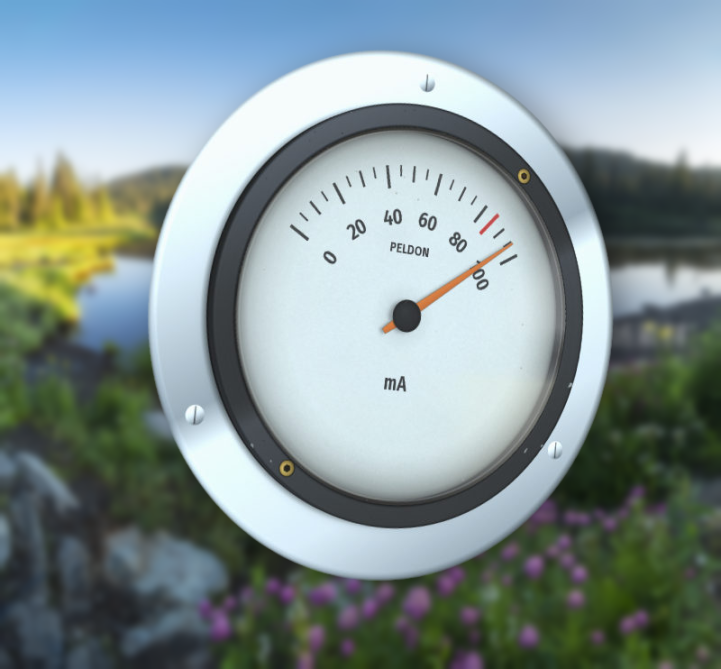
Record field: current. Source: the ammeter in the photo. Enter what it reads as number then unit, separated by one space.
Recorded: 95 mA
